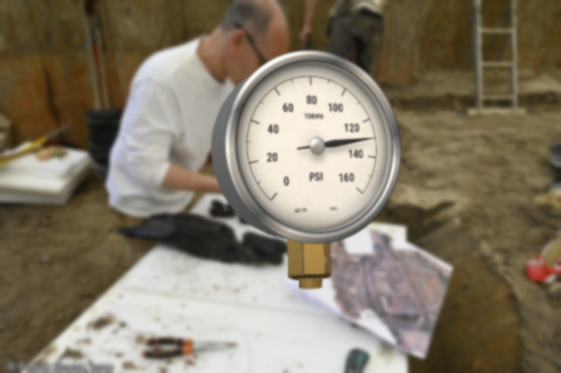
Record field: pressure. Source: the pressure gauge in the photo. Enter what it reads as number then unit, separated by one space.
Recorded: 130 psi
